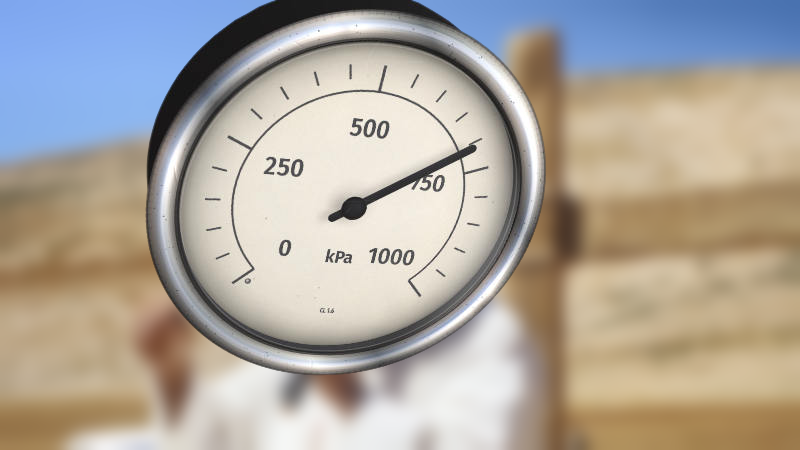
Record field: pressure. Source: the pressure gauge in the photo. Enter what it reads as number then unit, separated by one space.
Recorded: 700 kPa
